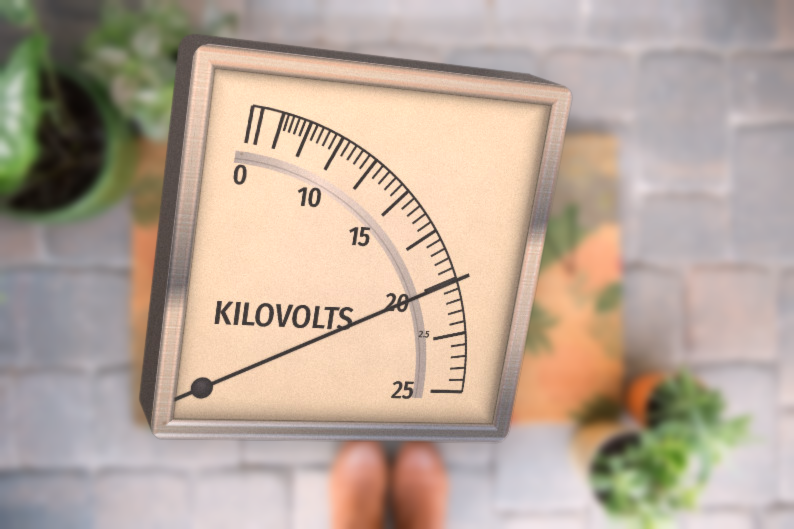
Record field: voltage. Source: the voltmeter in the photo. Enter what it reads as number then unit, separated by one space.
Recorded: 20 kV
